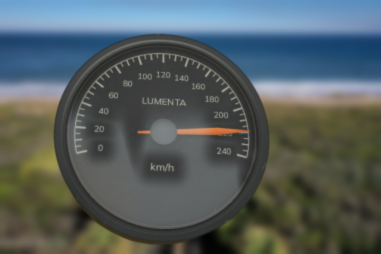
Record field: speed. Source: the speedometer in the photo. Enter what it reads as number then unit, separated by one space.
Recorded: 220 km/h
